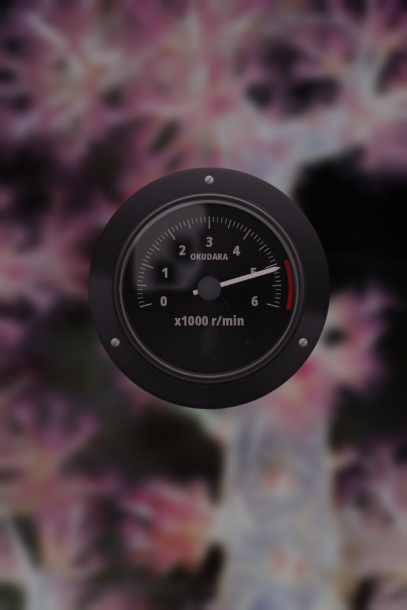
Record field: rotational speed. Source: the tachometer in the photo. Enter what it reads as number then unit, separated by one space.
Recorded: 5100 rpm
